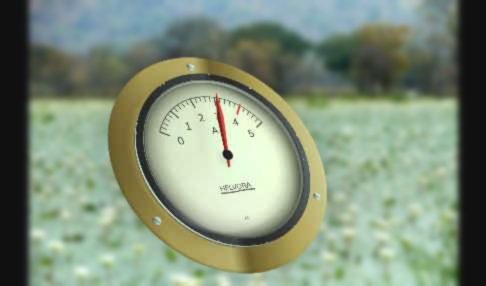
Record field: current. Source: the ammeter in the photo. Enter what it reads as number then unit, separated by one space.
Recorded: 3 A
